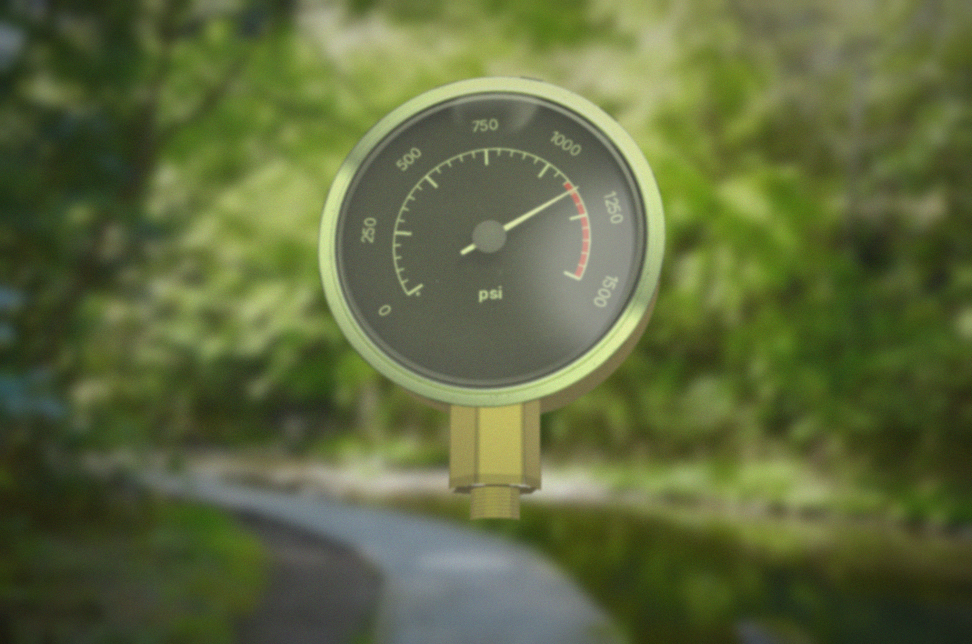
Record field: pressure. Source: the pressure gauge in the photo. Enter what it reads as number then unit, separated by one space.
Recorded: 1150 psi
